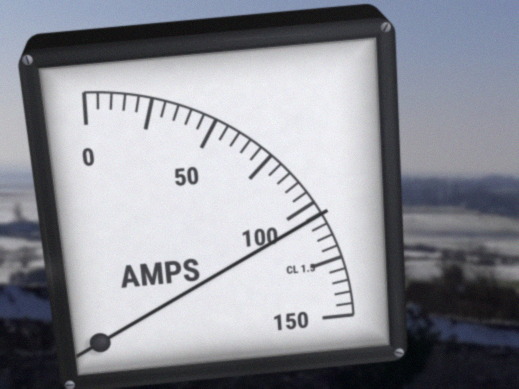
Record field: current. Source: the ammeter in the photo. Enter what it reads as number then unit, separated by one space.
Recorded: 105 A
